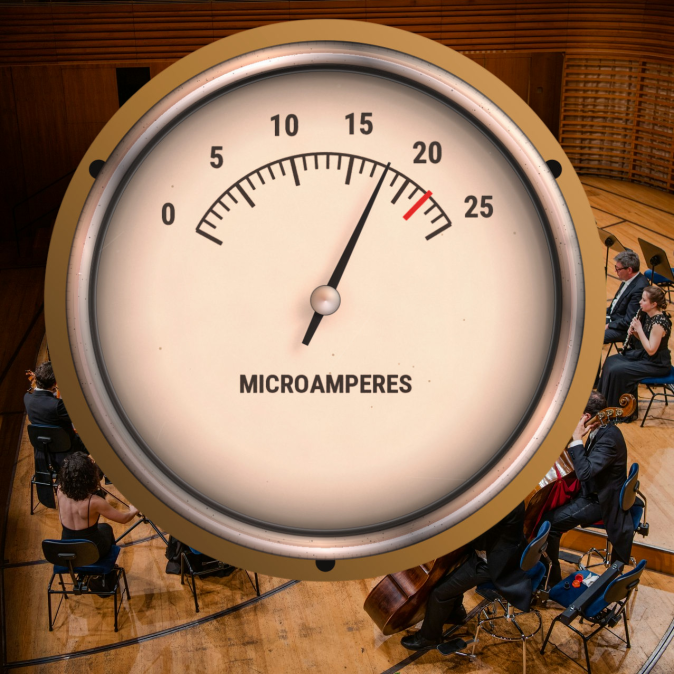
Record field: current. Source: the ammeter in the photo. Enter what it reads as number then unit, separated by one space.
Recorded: 18 µA
